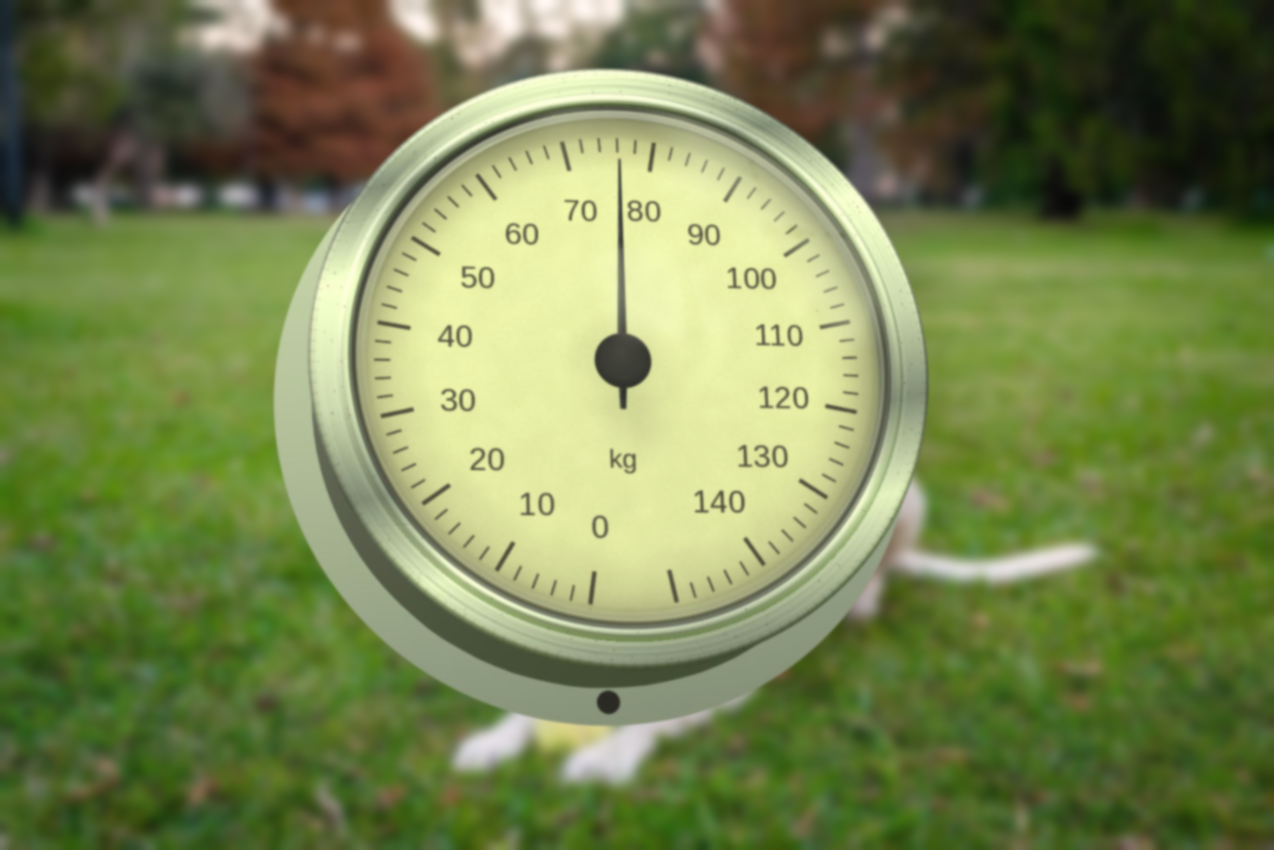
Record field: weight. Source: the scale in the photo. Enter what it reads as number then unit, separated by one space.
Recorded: 76 kg
